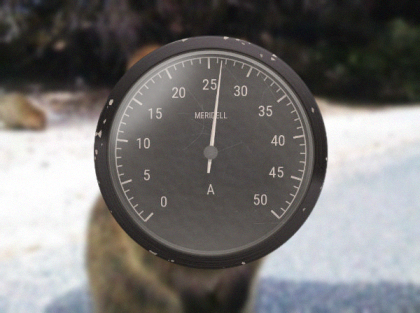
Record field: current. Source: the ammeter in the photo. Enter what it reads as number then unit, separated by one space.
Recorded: 26.5 A
